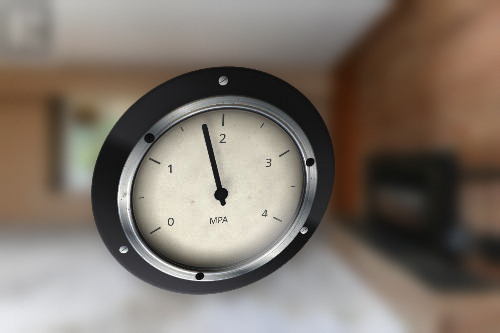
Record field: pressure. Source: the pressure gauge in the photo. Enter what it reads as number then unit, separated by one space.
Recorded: 1.75 MPa
